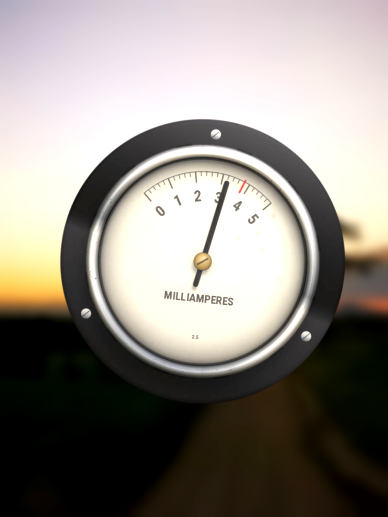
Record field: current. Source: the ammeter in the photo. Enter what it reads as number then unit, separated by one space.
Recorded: 3.2 mA
